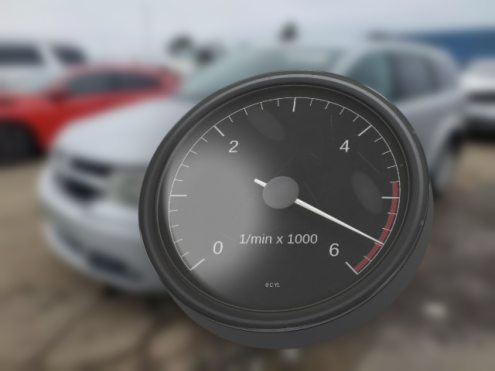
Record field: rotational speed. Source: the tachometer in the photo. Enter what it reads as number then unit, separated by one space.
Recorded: 5600 rpm
